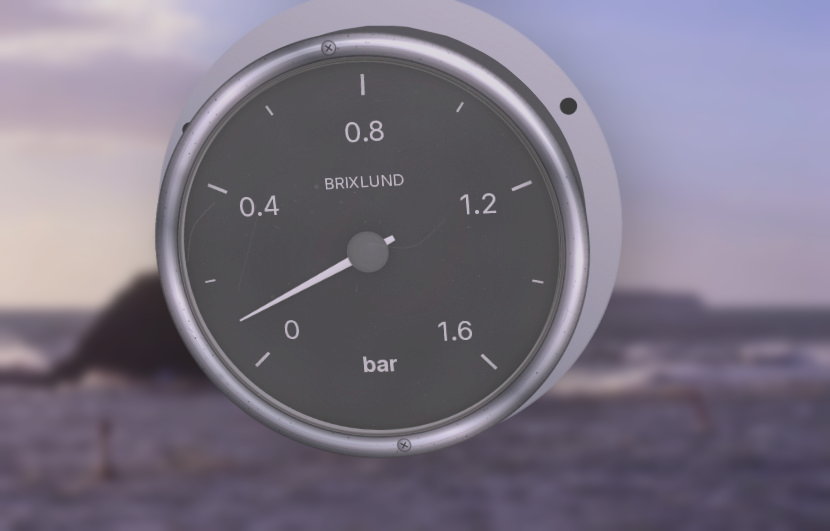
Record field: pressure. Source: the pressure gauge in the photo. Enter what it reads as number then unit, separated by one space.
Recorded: 0.1 bar
